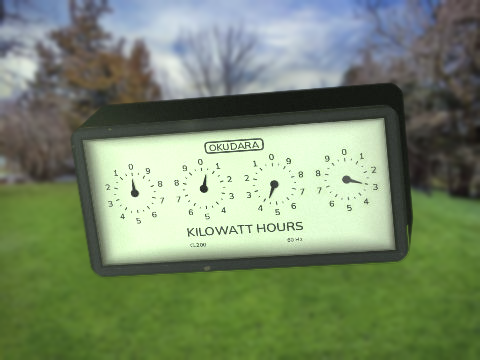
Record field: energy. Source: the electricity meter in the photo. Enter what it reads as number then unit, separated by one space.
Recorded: 43 kWh
